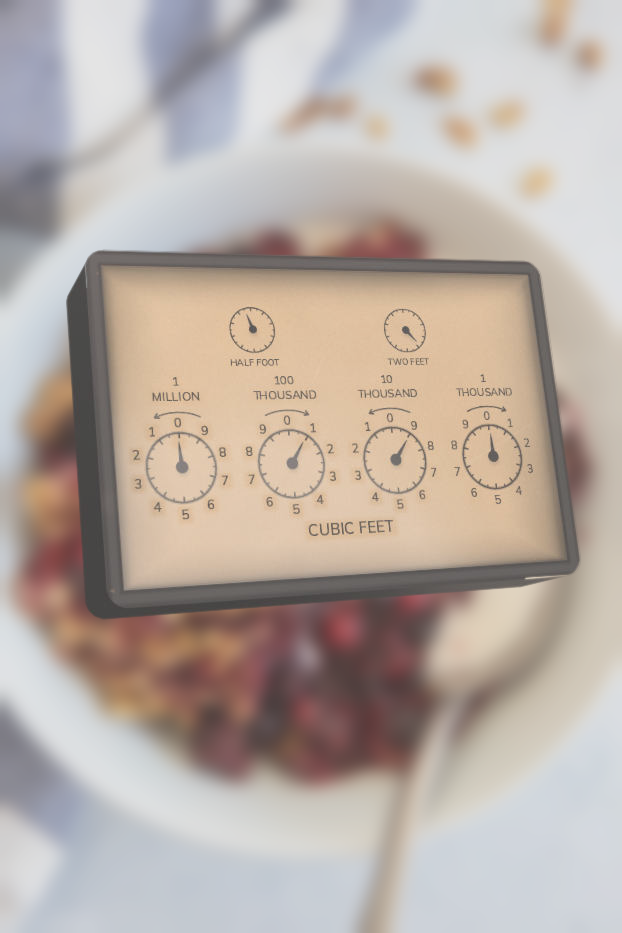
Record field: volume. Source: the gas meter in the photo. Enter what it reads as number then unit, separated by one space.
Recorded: 9000 ft³
